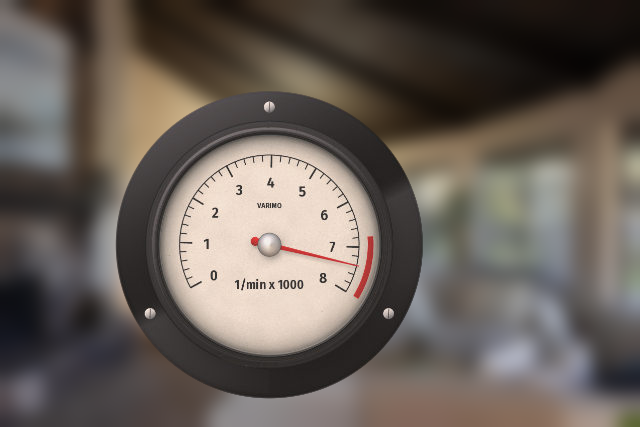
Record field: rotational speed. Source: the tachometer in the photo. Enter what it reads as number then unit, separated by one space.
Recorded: 7400 rpm
